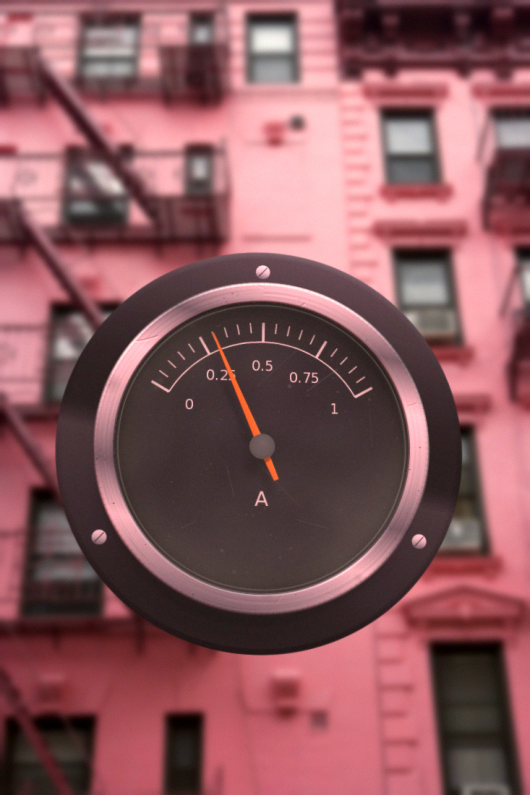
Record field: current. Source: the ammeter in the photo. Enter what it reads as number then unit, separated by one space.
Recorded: 0.3 A
